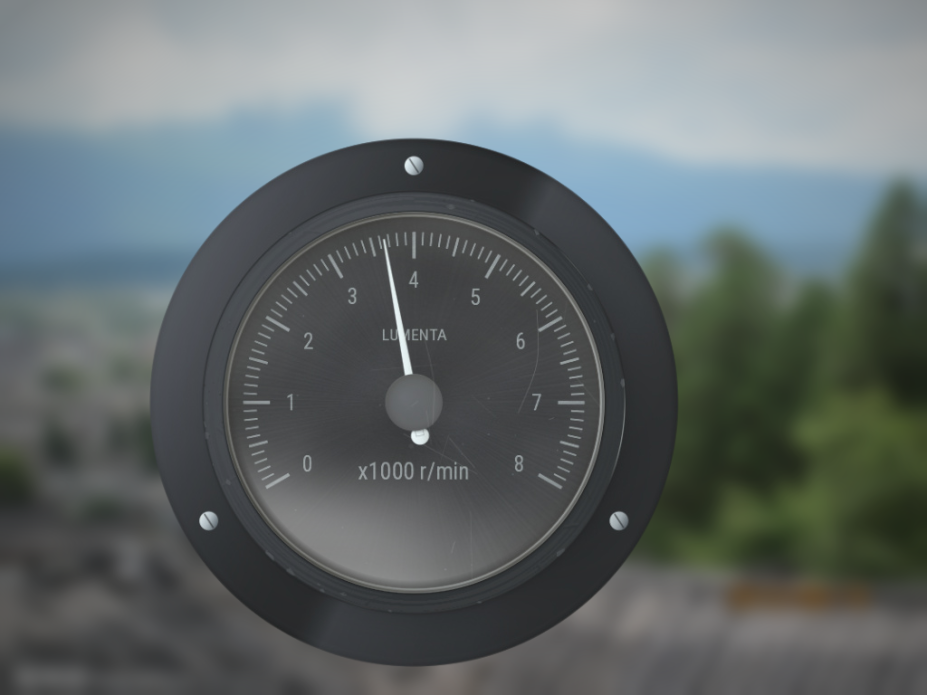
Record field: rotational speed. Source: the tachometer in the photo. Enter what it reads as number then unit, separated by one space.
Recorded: 3650 rpm
